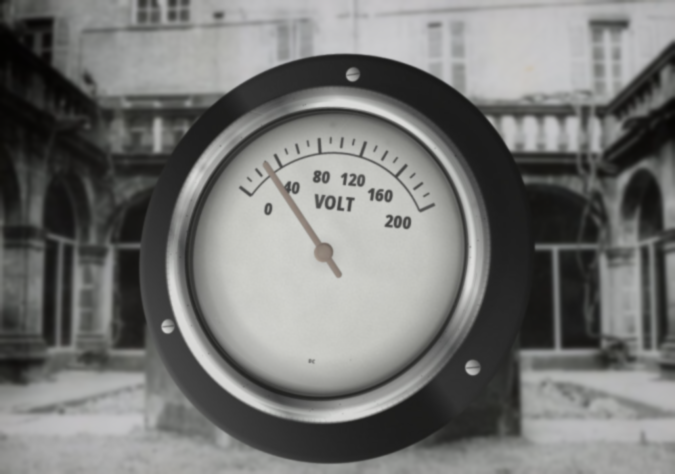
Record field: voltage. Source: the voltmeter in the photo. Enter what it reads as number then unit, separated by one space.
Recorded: 30 V
